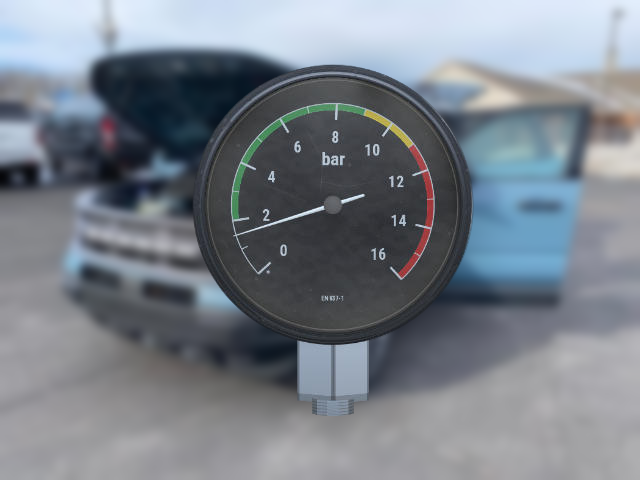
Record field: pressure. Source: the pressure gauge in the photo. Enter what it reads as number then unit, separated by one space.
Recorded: 1.5 bar
